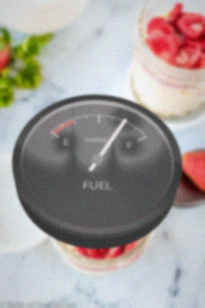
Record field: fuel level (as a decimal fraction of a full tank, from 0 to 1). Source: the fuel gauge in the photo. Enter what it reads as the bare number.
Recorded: 0.75
